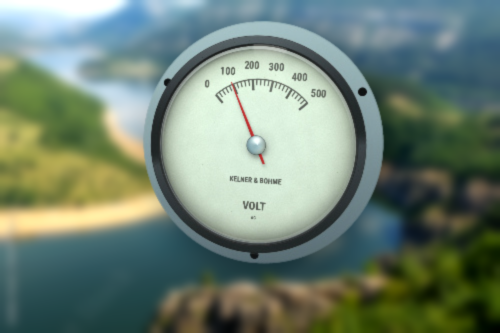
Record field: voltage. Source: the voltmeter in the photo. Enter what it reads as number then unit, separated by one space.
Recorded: 100 V
